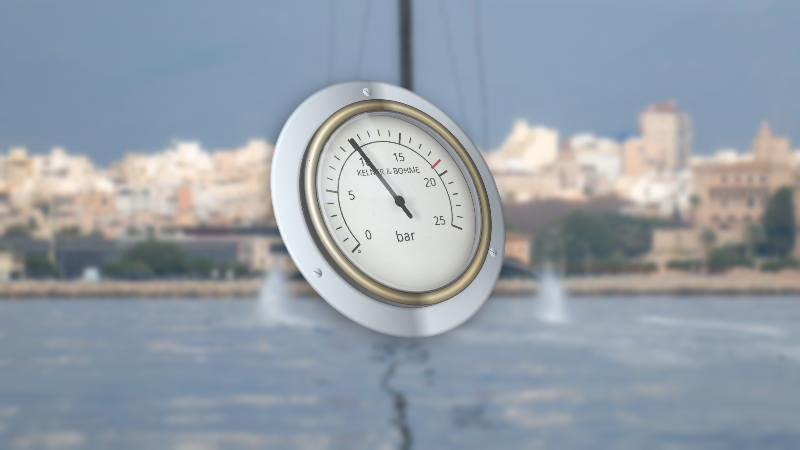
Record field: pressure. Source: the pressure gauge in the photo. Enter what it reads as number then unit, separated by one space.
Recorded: 10 bar
